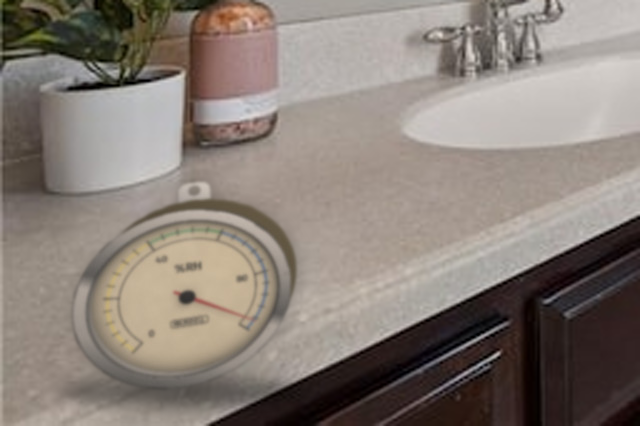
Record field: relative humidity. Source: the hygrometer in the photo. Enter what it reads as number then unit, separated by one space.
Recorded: 96 %
